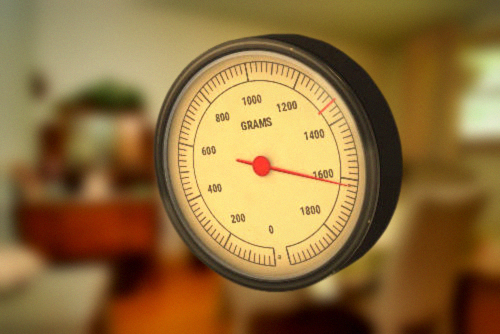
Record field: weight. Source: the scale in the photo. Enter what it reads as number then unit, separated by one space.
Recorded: 1620 g
